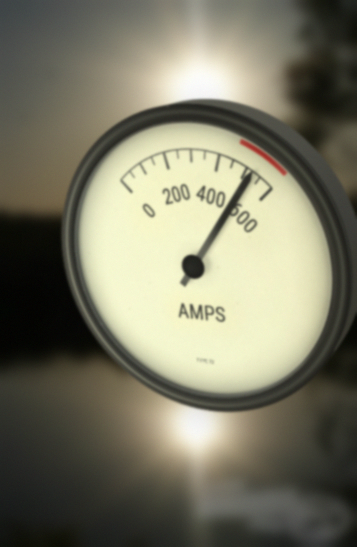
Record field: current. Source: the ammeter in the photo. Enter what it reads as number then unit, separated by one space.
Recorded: 525 A
